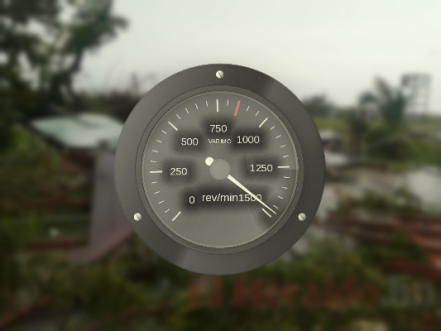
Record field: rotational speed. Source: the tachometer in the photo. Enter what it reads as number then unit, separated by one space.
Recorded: 1475 rpm
